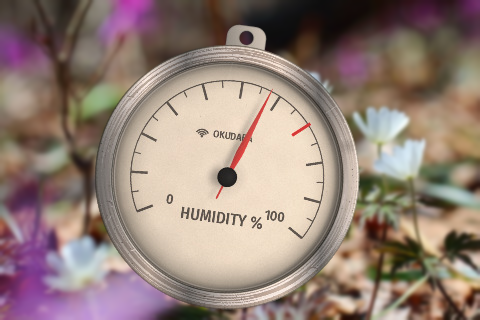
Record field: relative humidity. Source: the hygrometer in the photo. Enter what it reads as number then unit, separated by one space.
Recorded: 57.5 %
